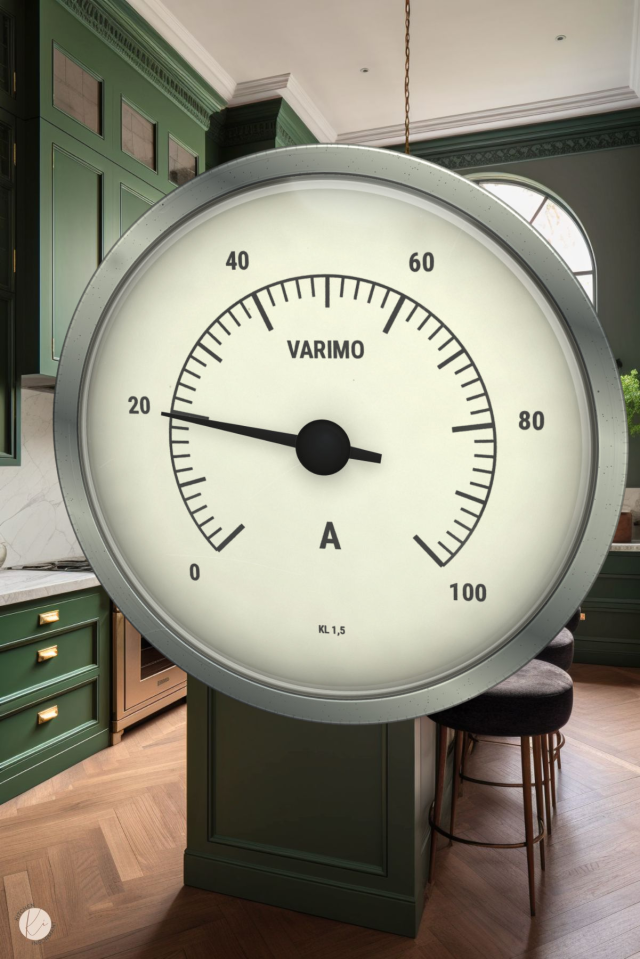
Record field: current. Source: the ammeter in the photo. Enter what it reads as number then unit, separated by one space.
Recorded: 20 A
